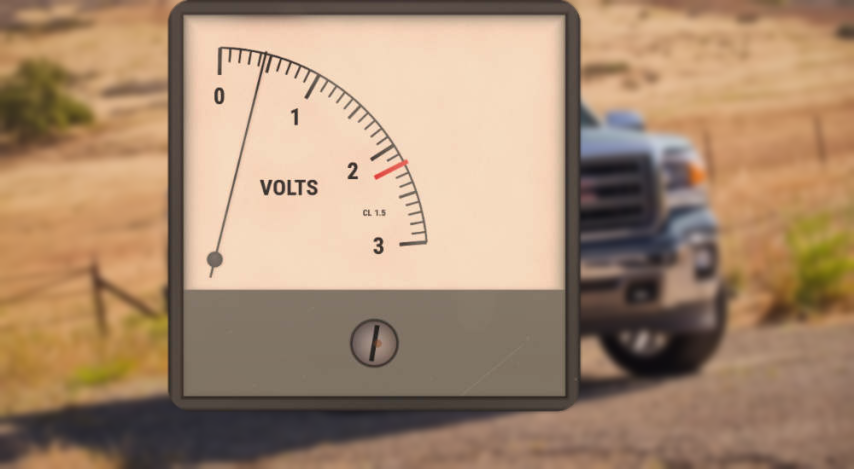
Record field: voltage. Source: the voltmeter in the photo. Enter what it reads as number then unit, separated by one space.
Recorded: 0.45 V
